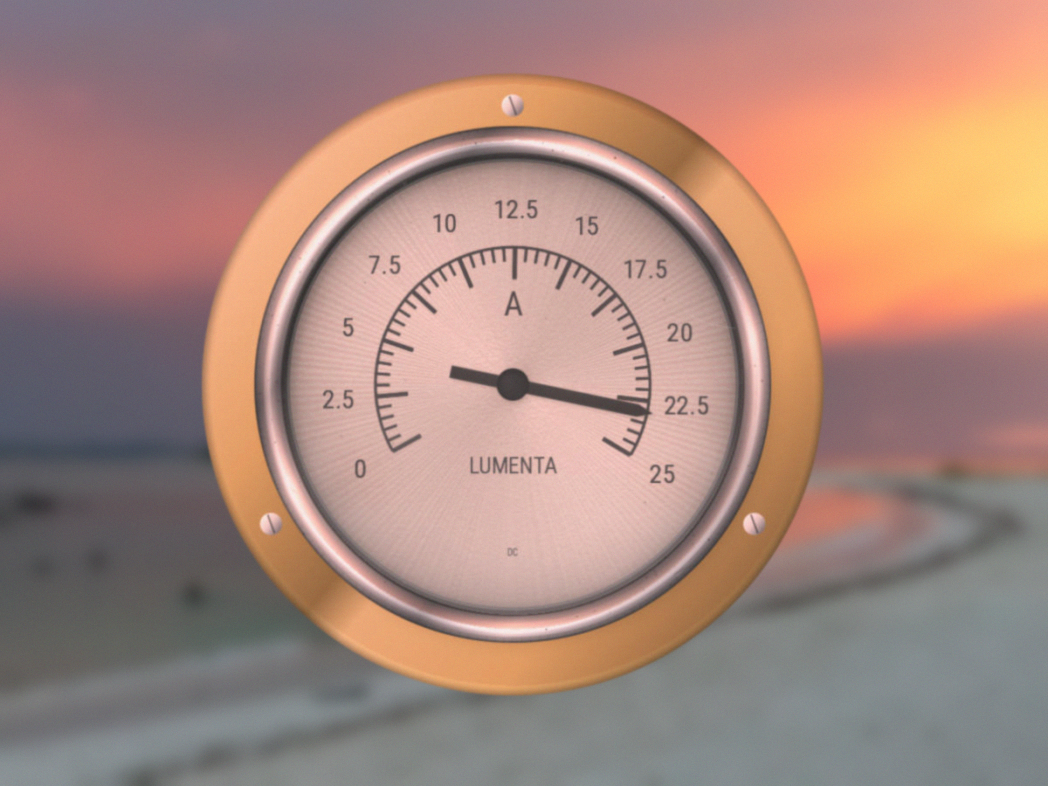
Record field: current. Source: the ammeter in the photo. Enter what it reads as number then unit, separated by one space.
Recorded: 23 A
